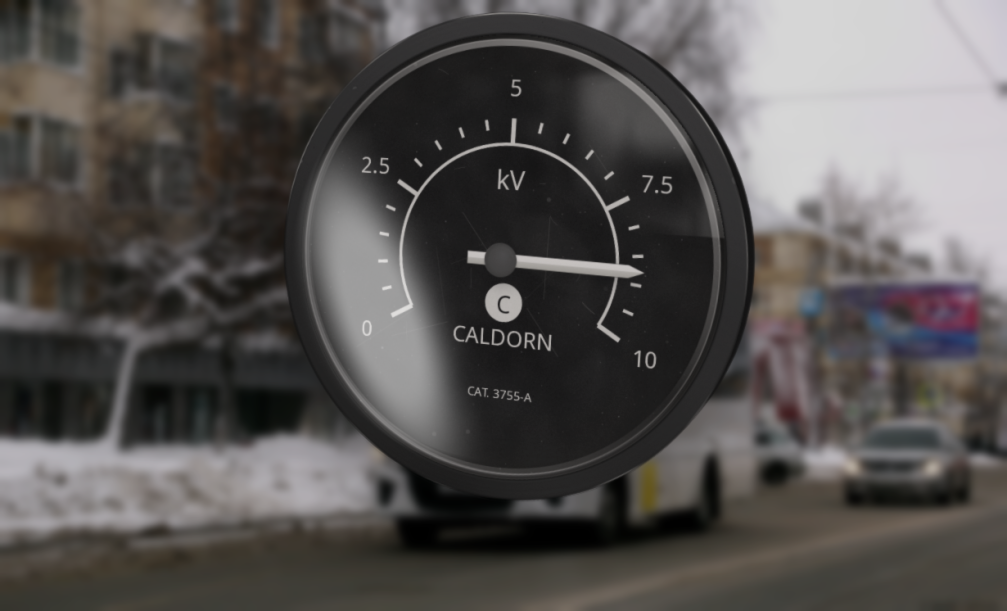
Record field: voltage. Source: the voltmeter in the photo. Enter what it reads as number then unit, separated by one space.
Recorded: 8.75 kV
